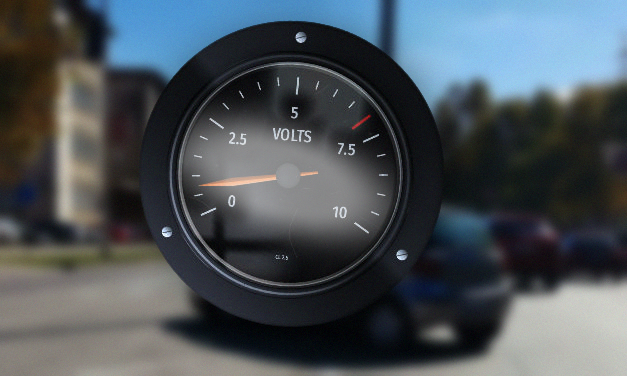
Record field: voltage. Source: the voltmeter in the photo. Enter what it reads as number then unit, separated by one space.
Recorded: 0.75 V
